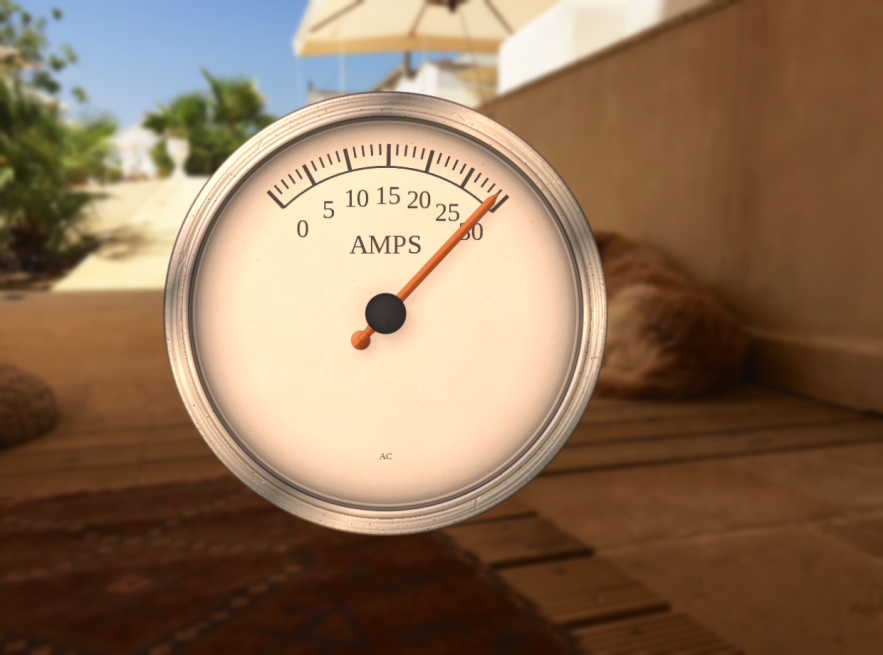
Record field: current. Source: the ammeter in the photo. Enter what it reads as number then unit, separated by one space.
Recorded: 29 A
